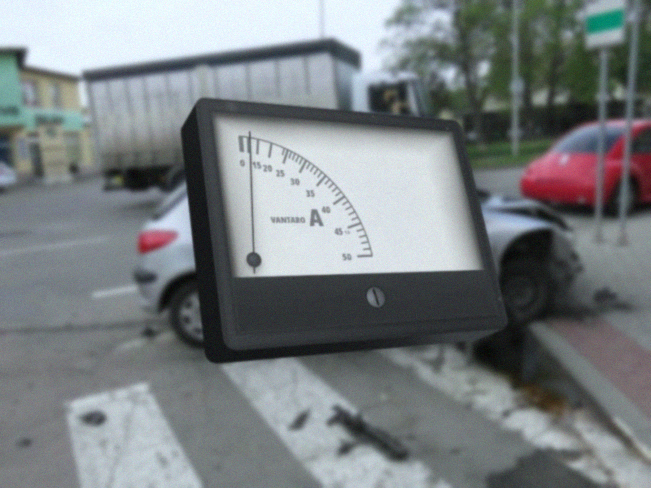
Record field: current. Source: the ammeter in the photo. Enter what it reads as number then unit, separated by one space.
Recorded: 10 A
